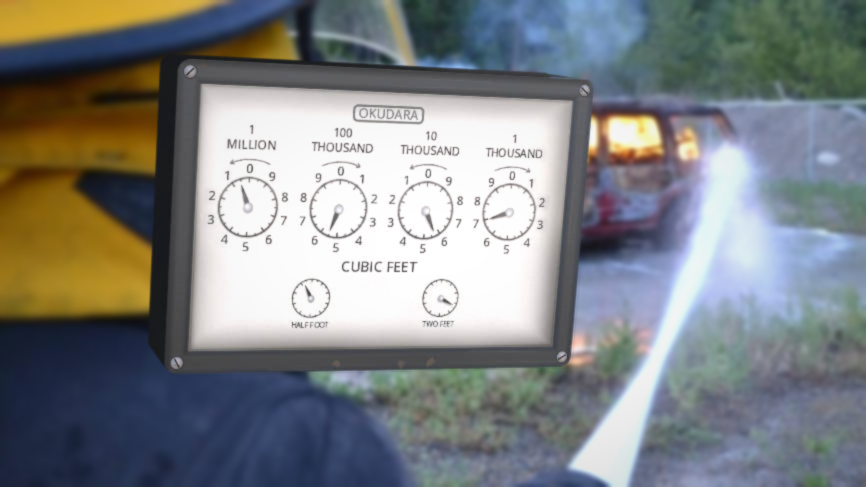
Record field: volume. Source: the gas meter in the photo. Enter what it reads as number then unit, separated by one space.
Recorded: 55700 ft³
